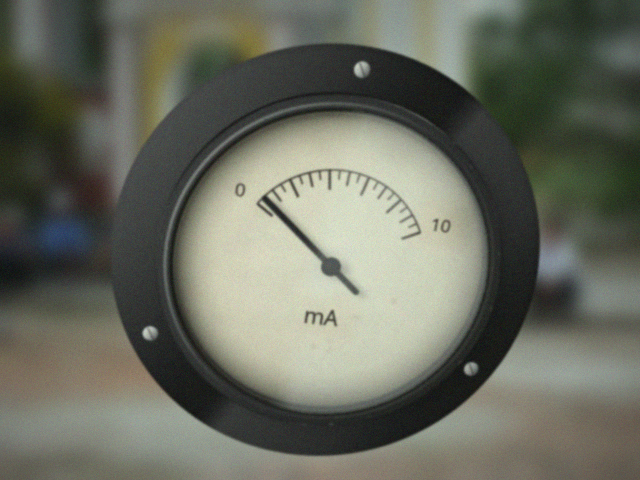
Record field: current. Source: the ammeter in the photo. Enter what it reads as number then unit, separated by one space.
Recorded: 0.5 mA
